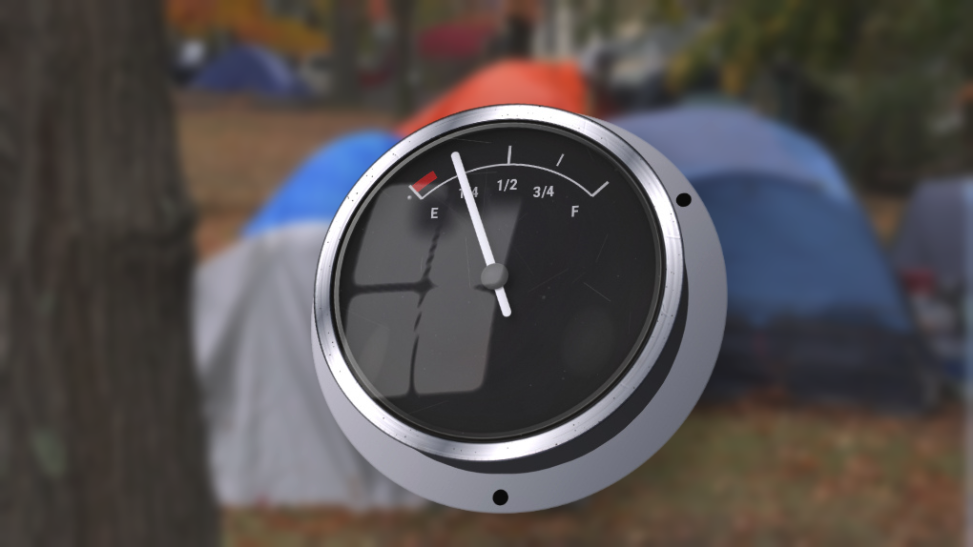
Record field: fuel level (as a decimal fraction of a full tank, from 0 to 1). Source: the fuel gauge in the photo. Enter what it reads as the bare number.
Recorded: 0.25
